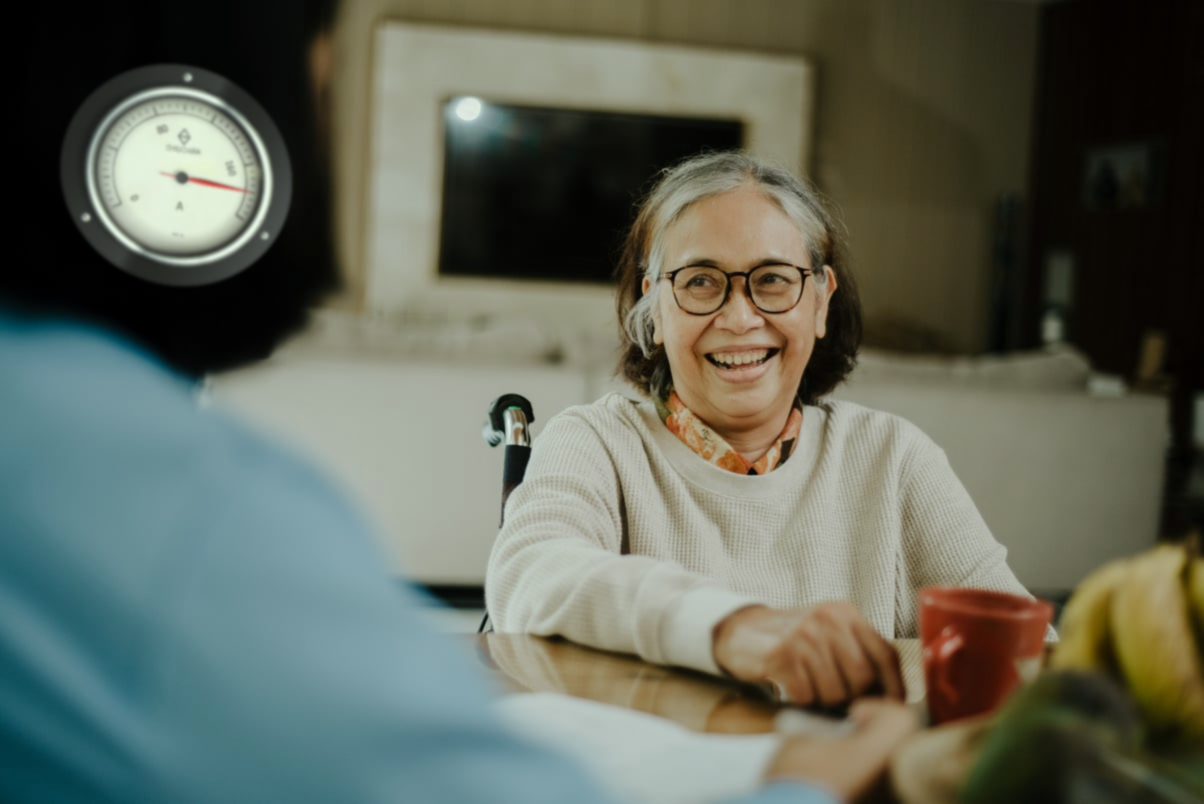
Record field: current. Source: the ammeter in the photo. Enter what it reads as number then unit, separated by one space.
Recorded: 180 A
